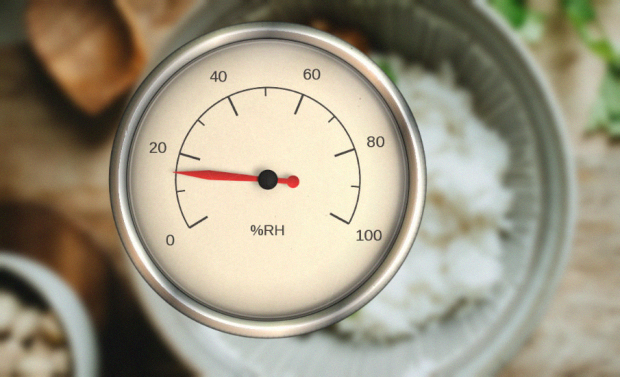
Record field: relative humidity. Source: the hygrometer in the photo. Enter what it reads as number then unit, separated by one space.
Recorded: 15 %
